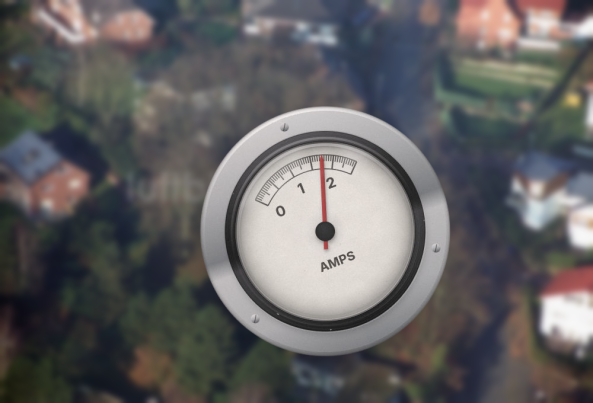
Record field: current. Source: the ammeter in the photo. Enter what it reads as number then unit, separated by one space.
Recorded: 1.75 A
